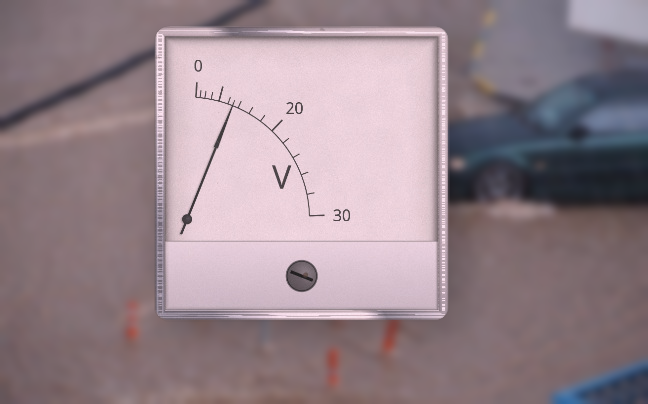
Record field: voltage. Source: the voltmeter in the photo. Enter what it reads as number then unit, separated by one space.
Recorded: 13 V
